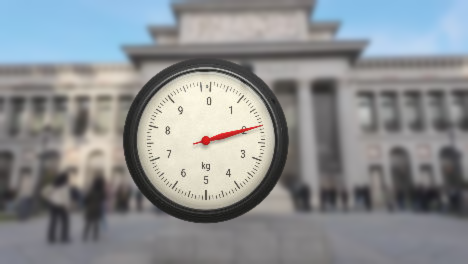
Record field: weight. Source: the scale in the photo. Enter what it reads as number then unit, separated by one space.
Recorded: 2 kg
